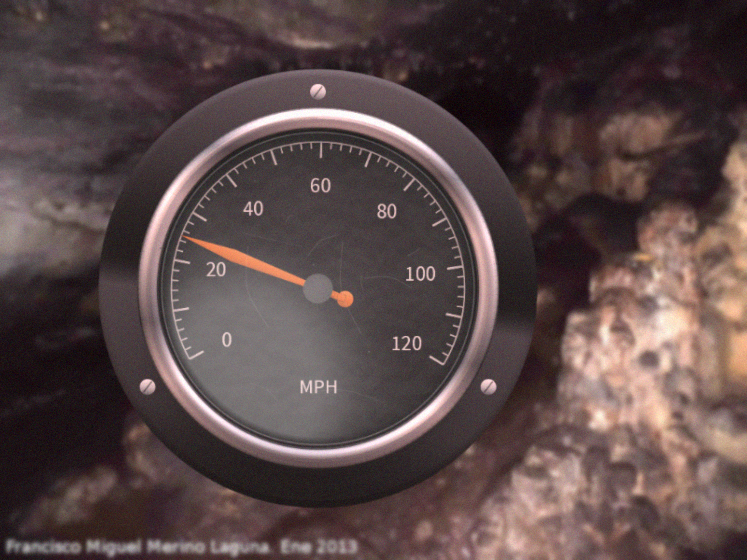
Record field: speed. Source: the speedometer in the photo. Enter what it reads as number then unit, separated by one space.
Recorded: 25 mph
